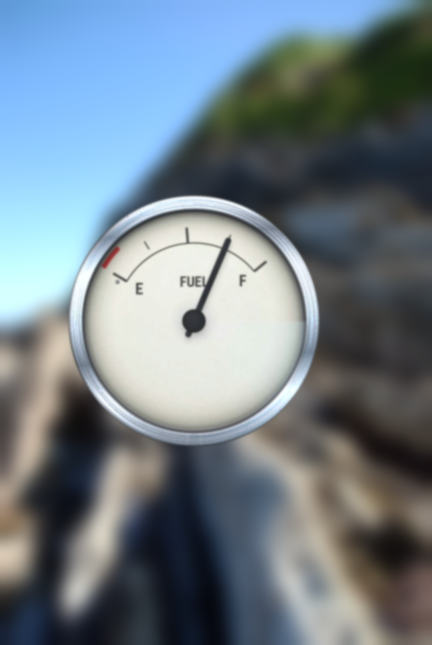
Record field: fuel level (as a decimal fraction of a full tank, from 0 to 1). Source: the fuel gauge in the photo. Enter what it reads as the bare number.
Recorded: 0.75
